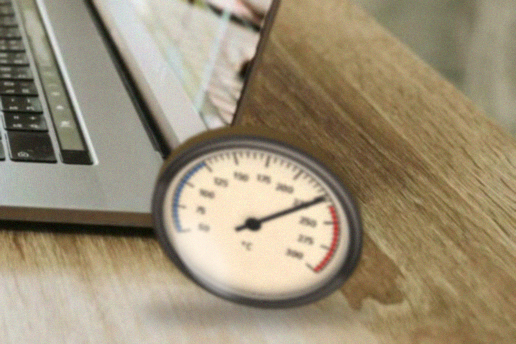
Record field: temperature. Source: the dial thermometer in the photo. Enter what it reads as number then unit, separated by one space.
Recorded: 225 °C
